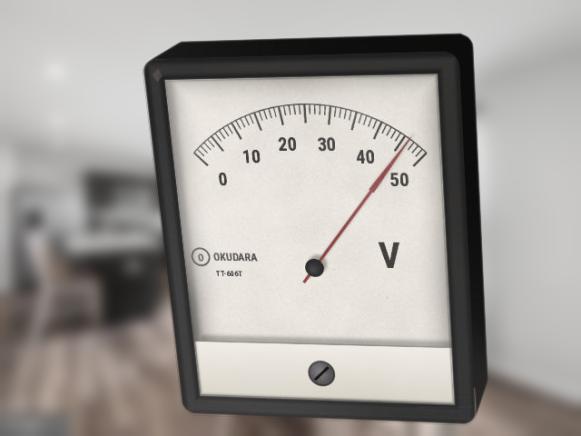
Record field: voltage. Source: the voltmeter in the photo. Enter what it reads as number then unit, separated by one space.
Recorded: 46 V
